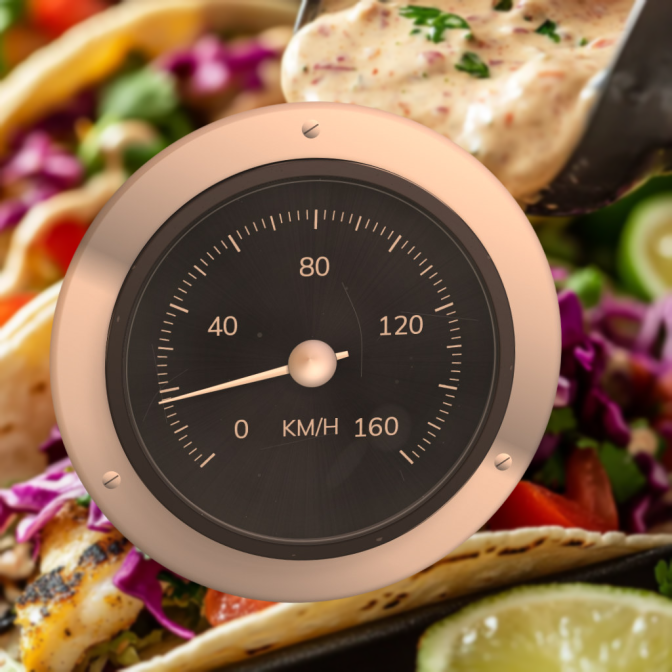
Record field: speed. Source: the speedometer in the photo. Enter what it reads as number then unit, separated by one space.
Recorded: 18 km/h
